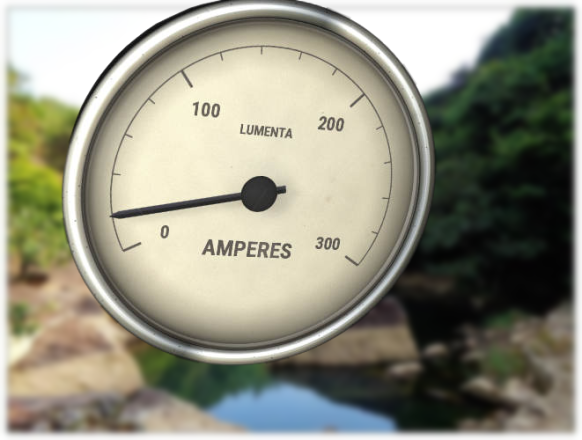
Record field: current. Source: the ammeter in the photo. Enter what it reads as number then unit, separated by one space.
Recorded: 20 A
